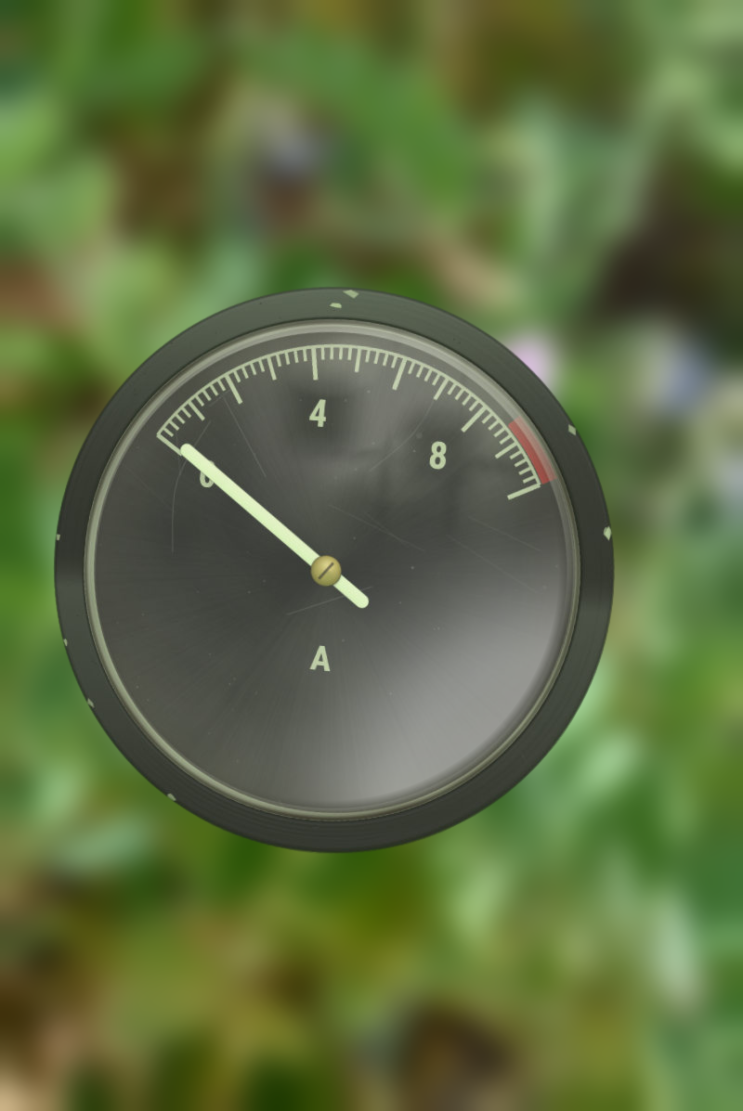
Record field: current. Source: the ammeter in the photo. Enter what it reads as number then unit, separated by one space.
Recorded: 0.2 A
